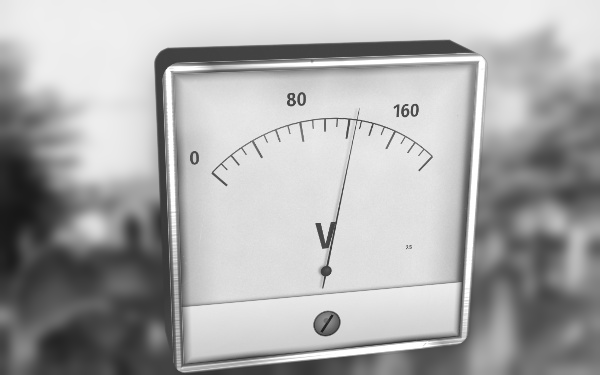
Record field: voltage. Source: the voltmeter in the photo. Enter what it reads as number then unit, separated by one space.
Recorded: 125 V
